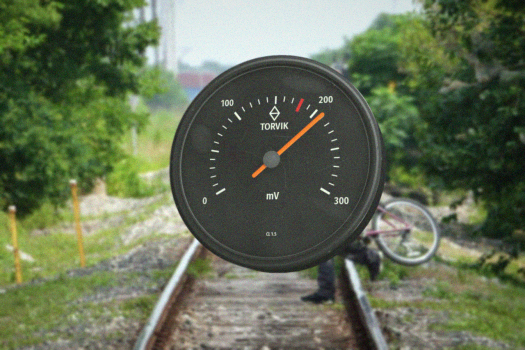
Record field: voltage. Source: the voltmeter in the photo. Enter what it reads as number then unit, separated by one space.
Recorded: 210 mV
